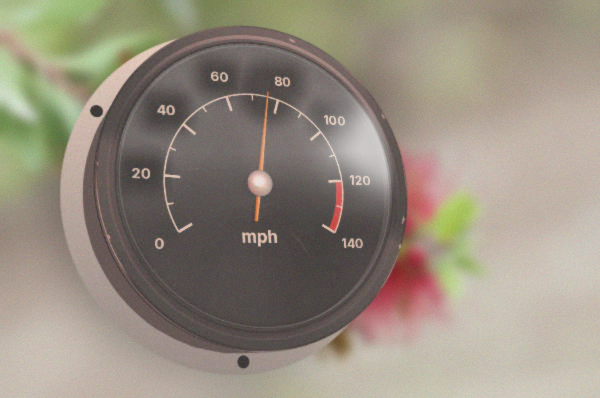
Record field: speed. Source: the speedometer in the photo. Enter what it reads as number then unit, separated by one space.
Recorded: 75 mph
